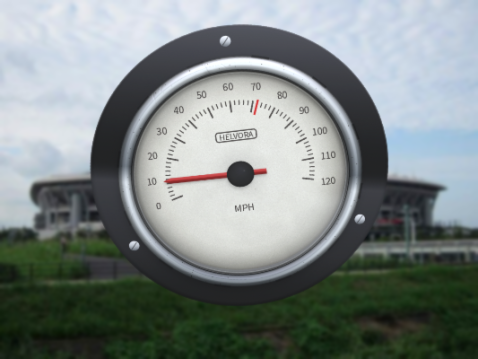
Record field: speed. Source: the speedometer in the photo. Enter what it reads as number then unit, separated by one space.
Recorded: 10 mph
